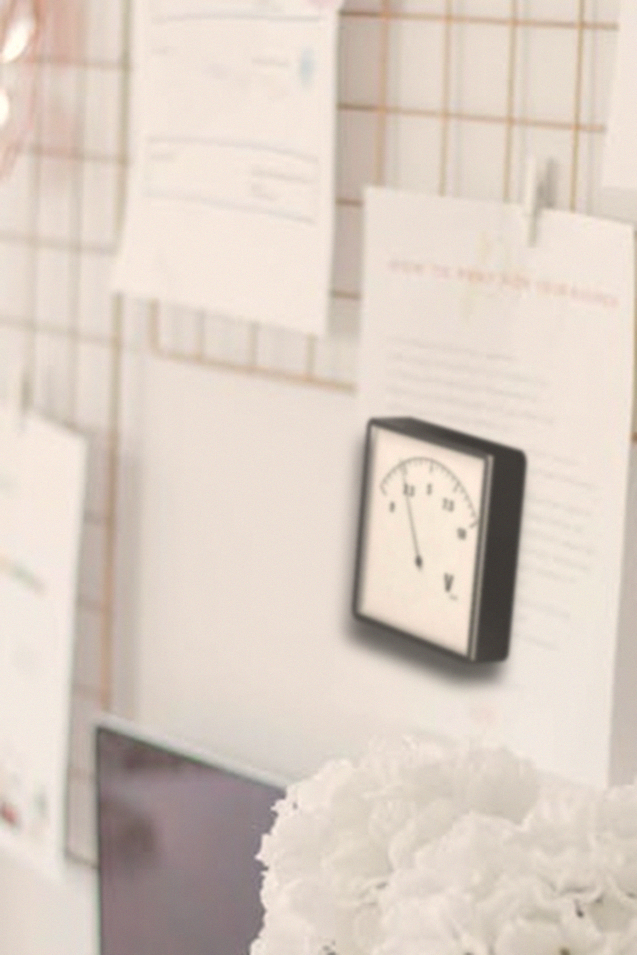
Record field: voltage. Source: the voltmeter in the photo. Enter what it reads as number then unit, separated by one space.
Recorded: 2.5 V
